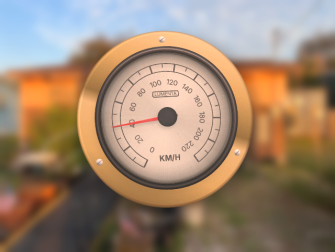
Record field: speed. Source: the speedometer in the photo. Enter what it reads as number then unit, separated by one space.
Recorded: 40 km/h
